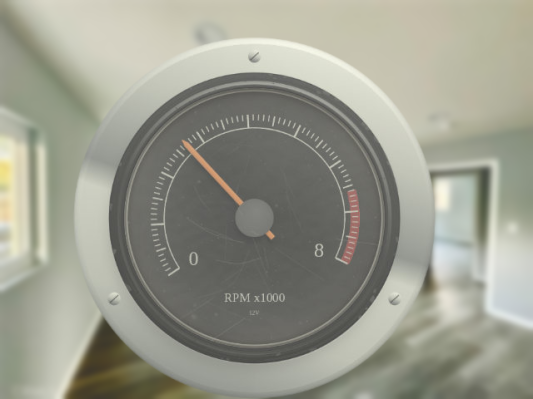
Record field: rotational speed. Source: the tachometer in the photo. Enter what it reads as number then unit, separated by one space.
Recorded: 2700 rpm
